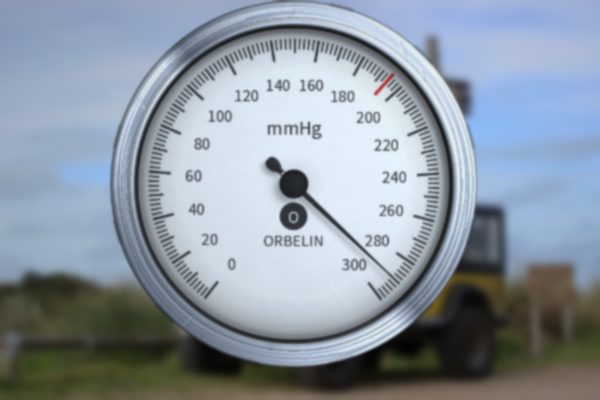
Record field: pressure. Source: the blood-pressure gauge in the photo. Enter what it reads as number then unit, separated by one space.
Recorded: 290 mmHg
